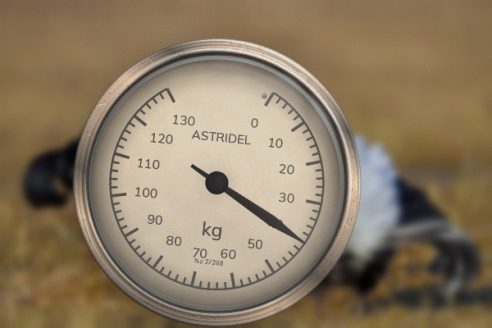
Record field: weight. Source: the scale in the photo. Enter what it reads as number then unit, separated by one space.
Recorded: 40 kg
